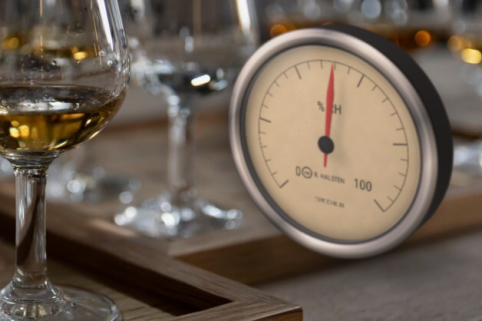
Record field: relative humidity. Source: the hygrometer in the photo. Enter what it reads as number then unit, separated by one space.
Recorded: 52 %
